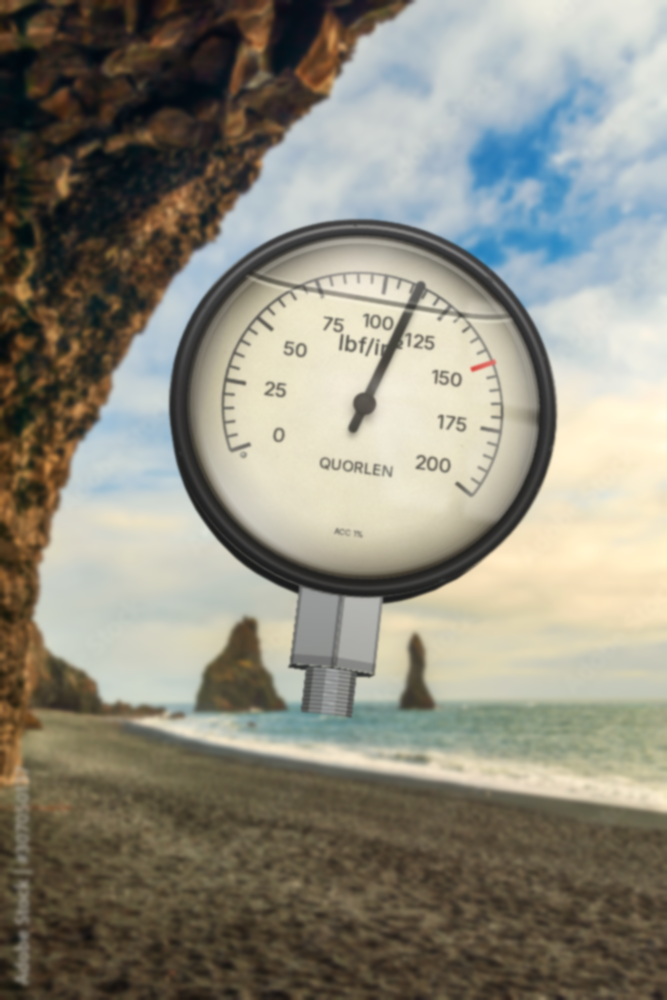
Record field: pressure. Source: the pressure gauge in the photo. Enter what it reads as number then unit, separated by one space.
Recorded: 112.5 psi
